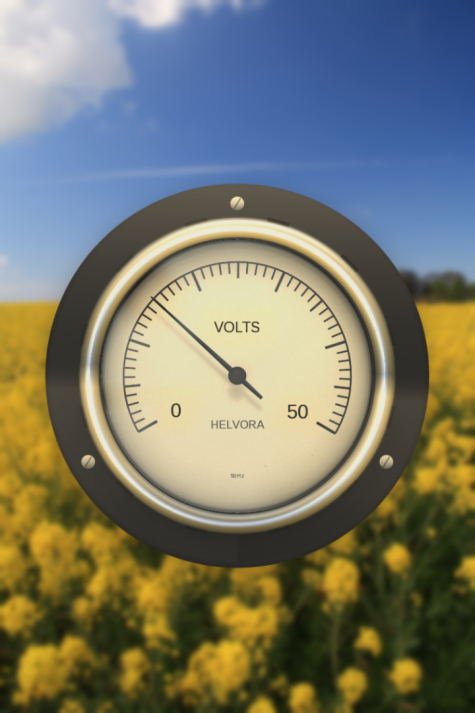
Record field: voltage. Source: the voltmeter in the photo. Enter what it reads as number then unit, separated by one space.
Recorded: 15 V
